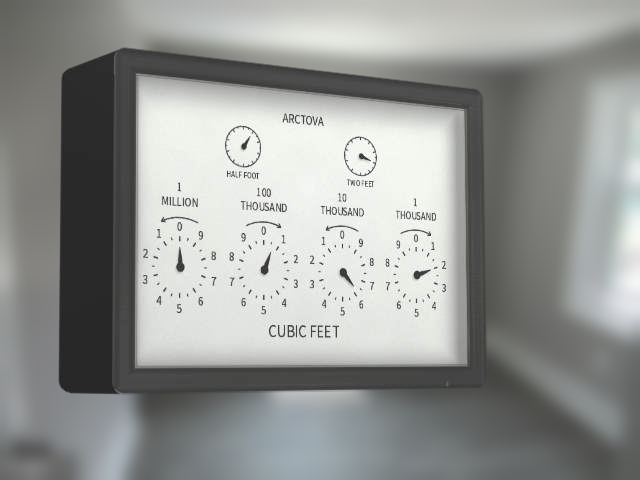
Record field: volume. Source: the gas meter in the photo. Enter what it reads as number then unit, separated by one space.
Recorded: 6200 ft³
